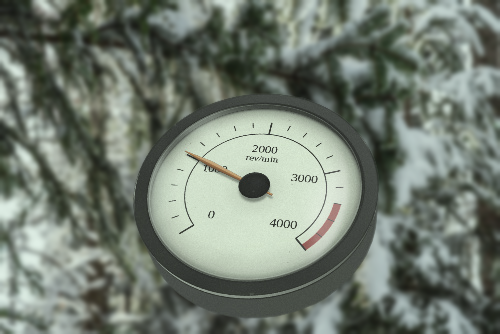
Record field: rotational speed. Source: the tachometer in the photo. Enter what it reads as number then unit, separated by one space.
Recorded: 1000 rpm
